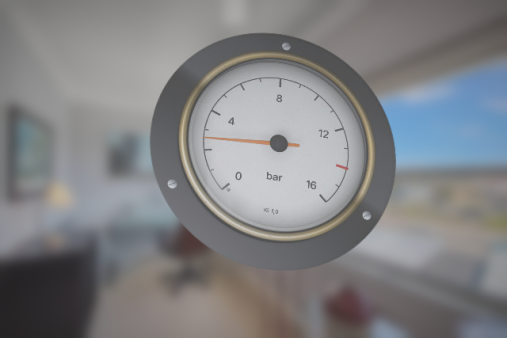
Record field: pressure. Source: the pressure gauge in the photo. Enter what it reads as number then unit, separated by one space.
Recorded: 2.5 bar
